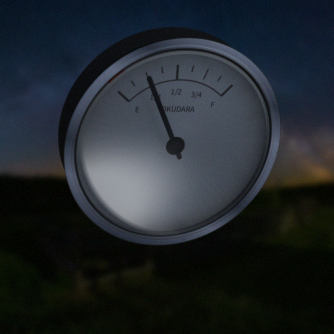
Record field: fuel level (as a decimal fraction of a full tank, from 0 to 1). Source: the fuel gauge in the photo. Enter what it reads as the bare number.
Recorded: 0.25
